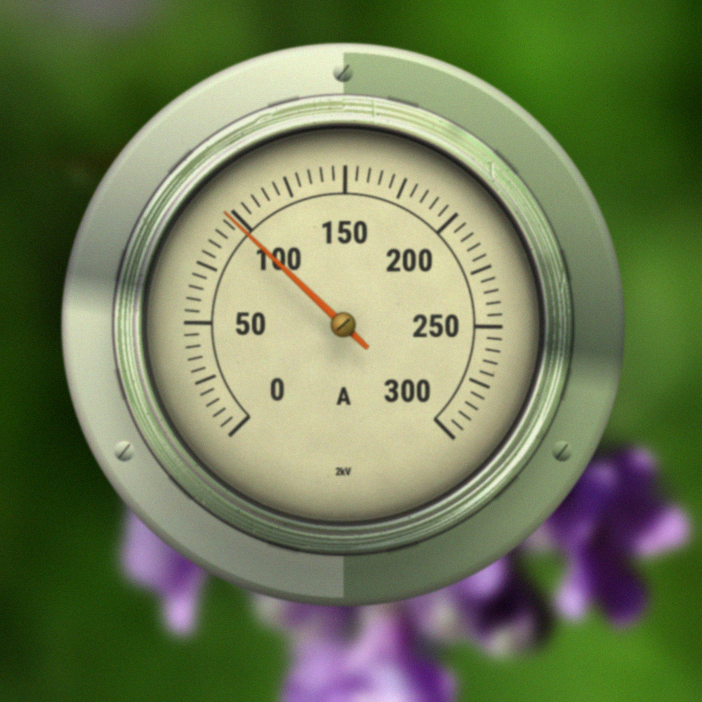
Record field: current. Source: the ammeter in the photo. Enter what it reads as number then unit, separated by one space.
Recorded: 97.5 A
